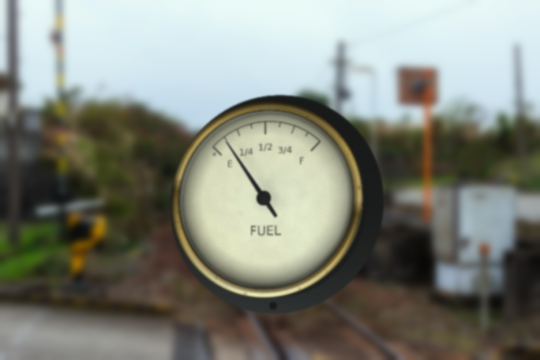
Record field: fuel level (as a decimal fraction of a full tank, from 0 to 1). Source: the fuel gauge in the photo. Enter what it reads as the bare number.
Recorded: 0.125
